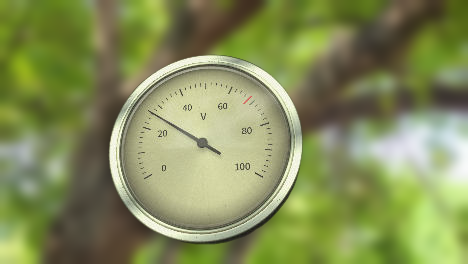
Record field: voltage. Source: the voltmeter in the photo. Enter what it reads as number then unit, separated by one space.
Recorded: 26 V
